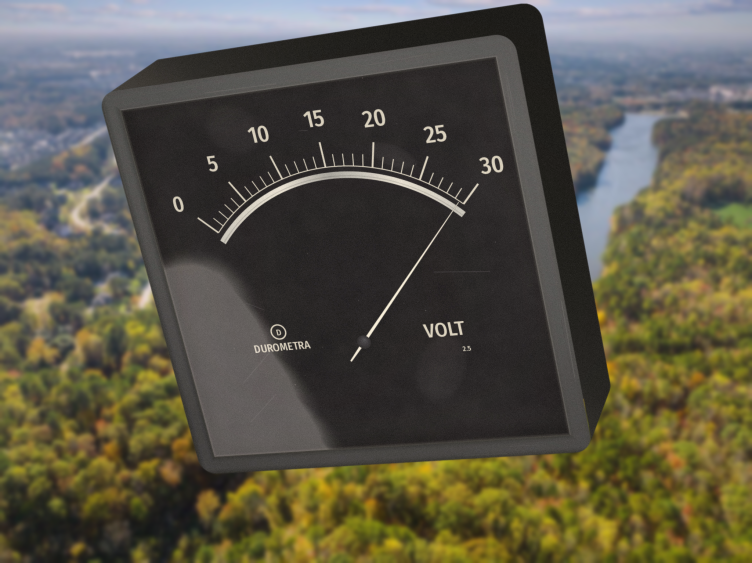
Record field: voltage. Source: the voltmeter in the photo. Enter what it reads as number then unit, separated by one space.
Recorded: 29.5 V
